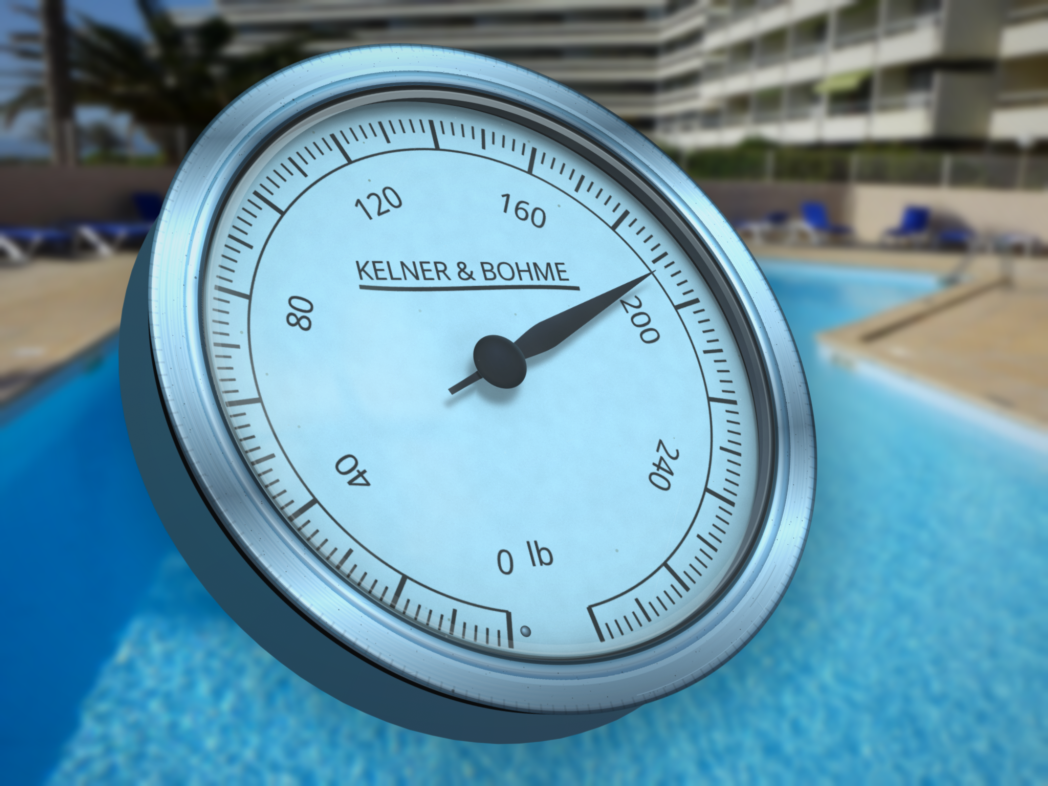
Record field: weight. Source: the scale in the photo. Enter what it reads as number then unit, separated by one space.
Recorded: 192 lb
